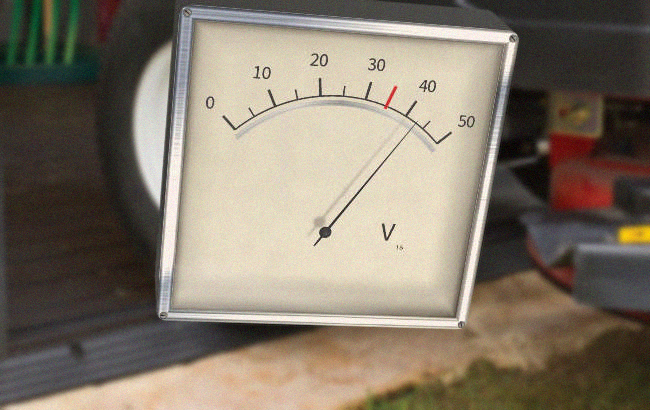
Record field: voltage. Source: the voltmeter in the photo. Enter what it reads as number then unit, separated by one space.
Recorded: 42.5 V
